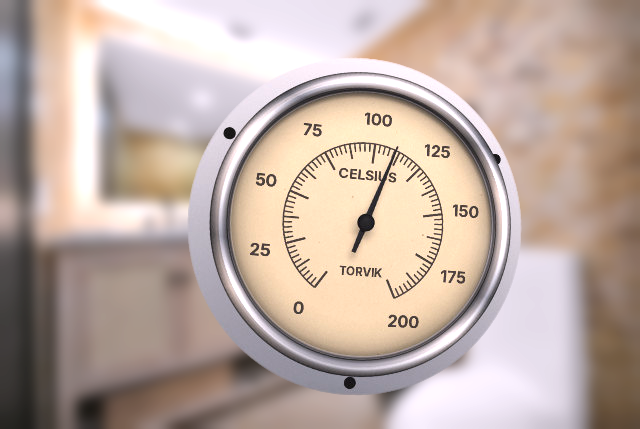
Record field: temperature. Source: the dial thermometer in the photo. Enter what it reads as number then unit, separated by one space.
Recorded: 110 °C
